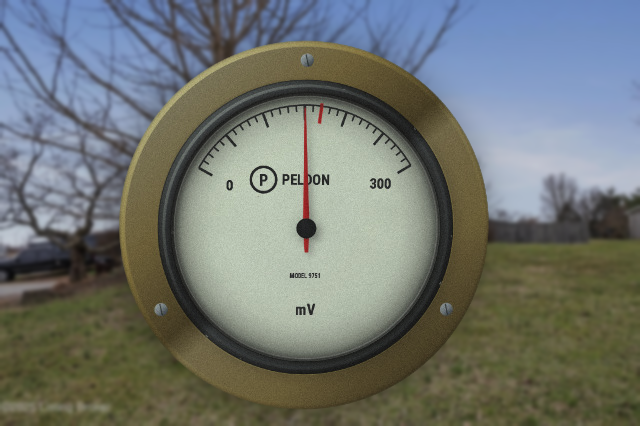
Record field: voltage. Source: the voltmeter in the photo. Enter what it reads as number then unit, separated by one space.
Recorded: 150 mV
